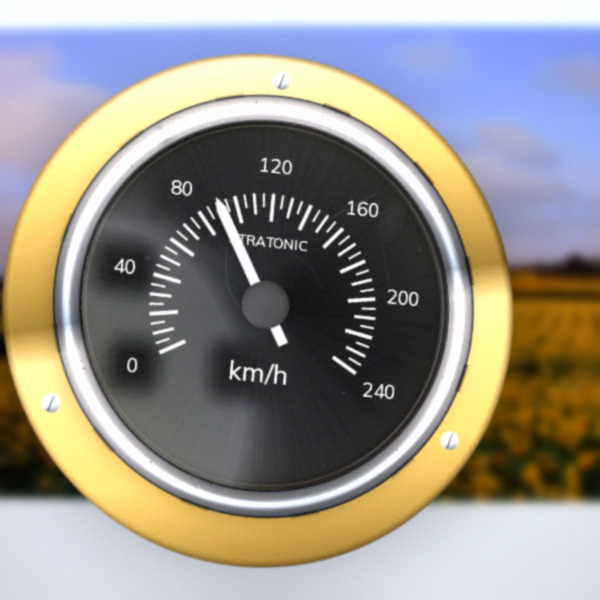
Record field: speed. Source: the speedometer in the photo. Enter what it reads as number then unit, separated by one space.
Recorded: 90 km/h
